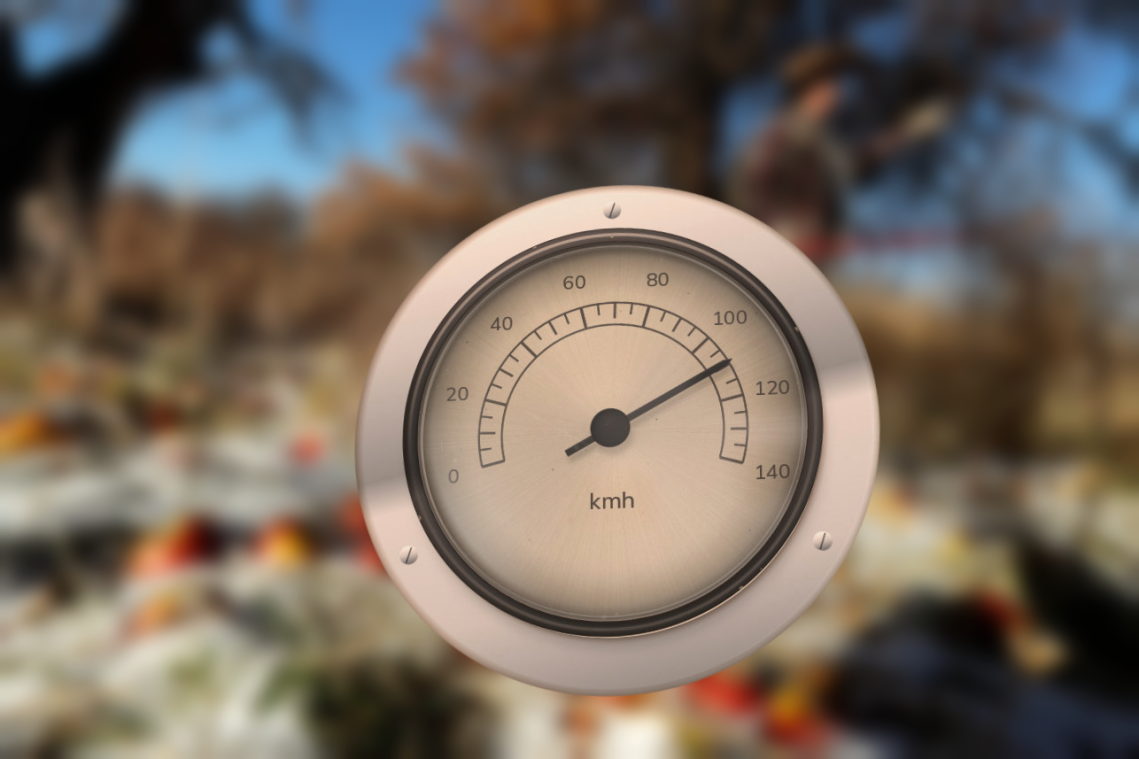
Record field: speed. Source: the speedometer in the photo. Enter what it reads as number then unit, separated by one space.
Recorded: 110 km/h
